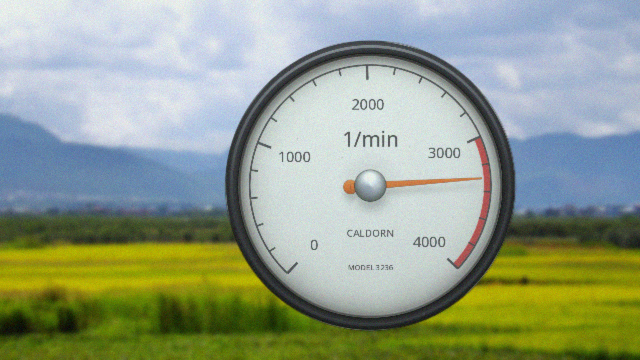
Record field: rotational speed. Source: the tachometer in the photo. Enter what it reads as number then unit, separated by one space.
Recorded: 3300 rpm
